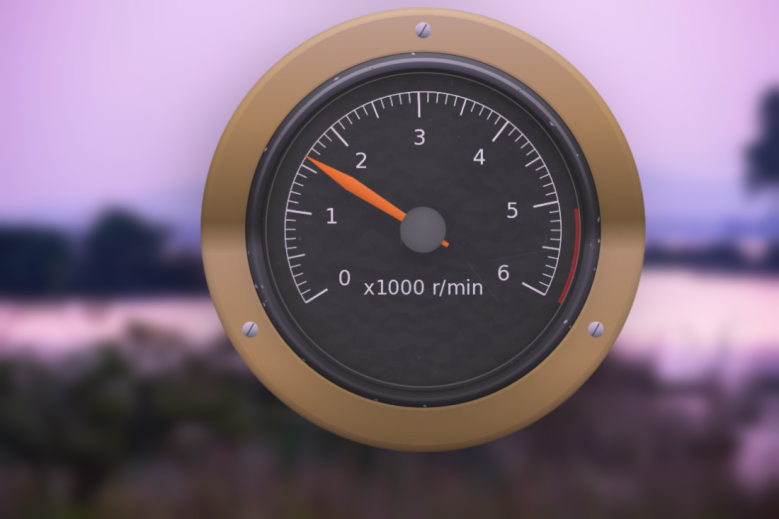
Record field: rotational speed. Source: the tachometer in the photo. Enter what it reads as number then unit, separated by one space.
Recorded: 1600 rpm
